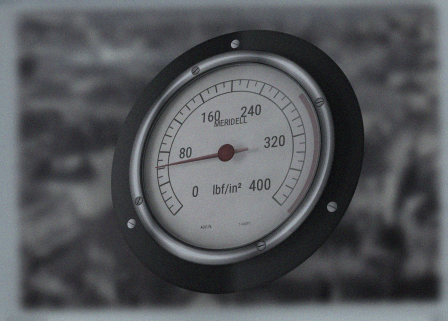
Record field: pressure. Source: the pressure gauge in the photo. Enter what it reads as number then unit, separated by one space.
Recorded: 60 psi
